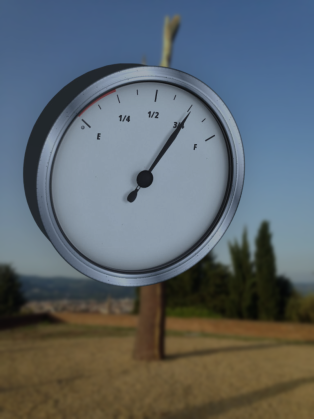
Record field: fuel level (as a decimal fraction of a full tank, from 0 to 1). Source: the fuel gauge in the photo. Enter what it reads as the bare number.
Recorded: 0.75
